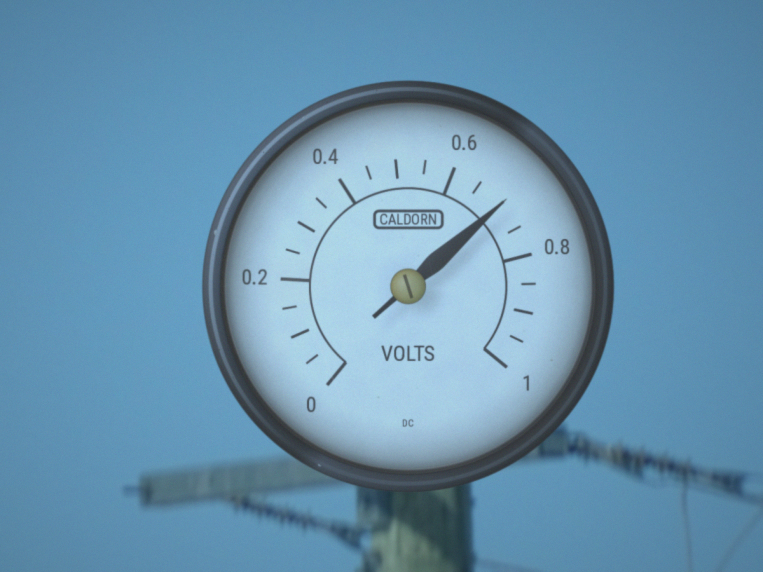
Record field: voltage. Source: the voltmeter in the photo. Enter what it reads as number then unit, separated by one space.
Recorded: 0.7 V
